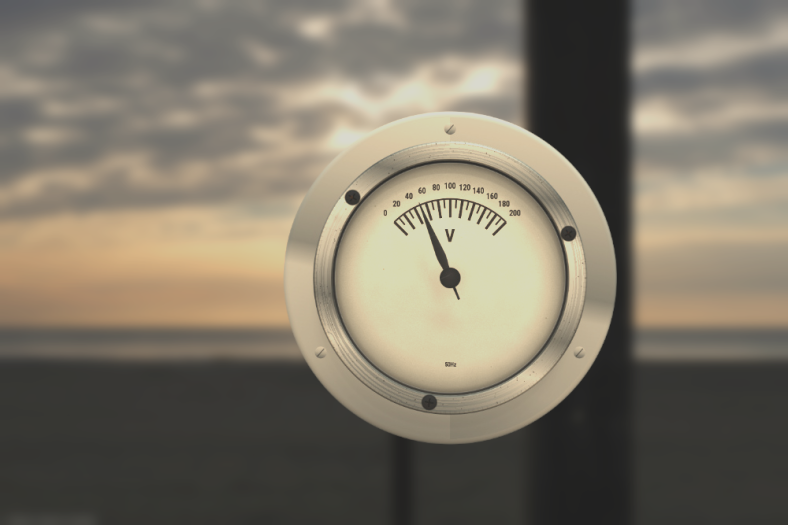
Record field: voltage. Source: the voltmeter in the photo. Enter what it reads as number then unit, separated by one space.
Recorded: 50 V
